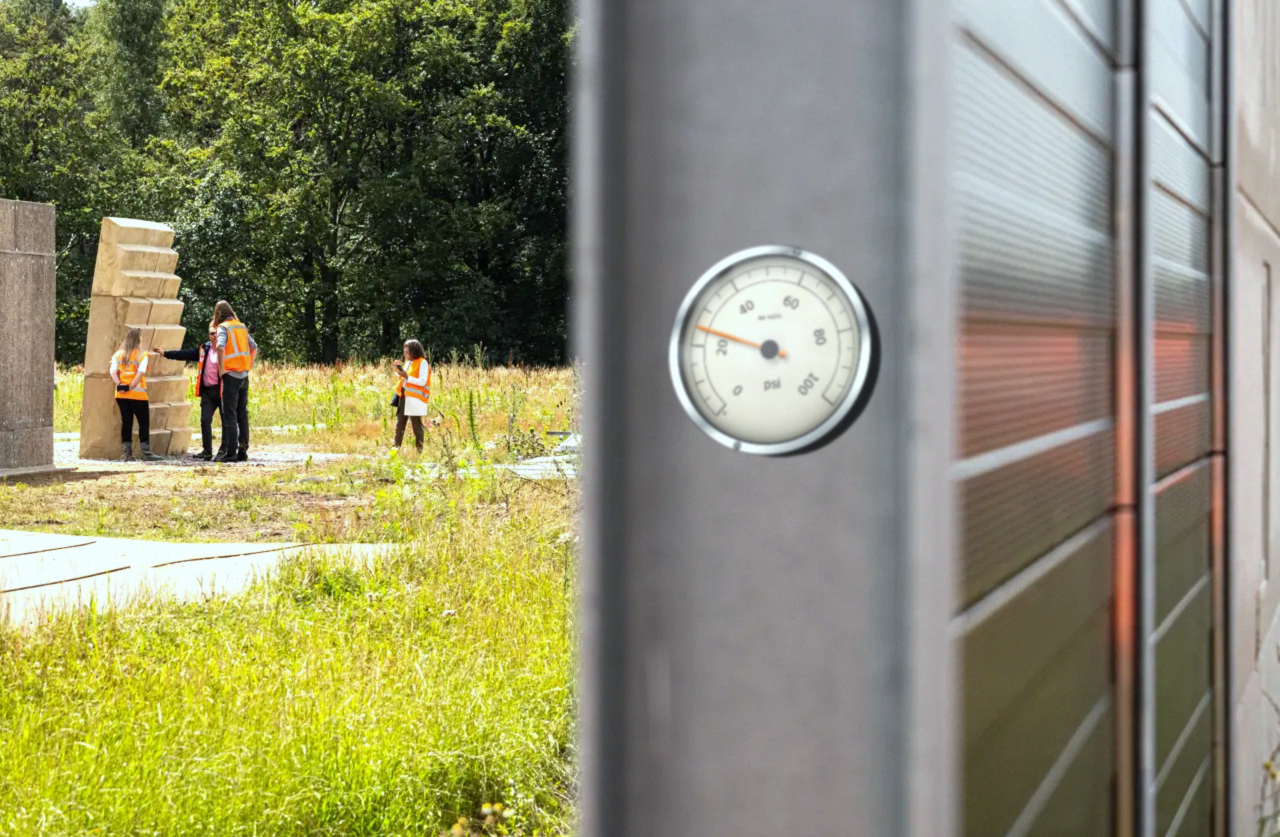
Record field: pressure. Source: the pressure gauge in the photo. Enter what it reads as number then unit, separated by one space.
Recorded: 25 psi
